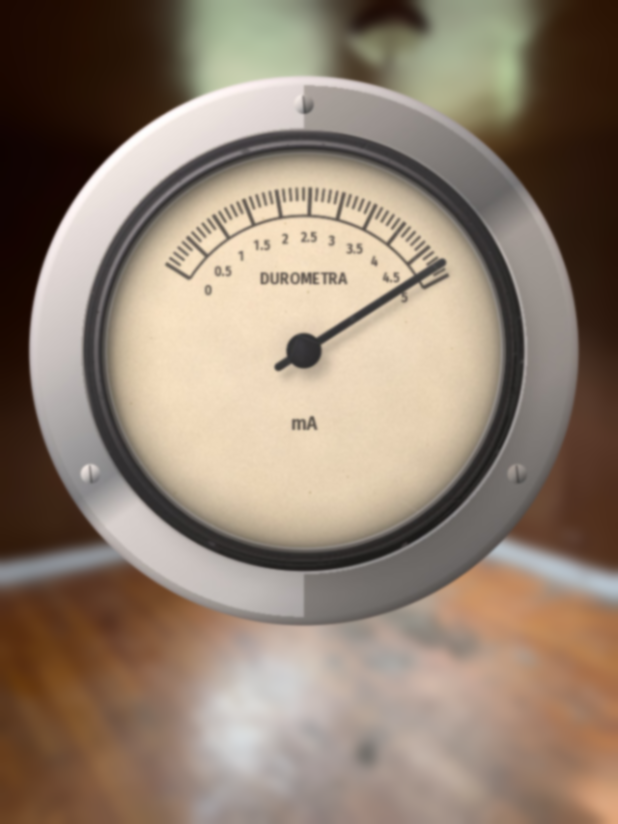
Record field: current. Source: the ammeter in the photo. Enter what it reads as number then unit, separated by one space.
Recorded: 4.8 mA
